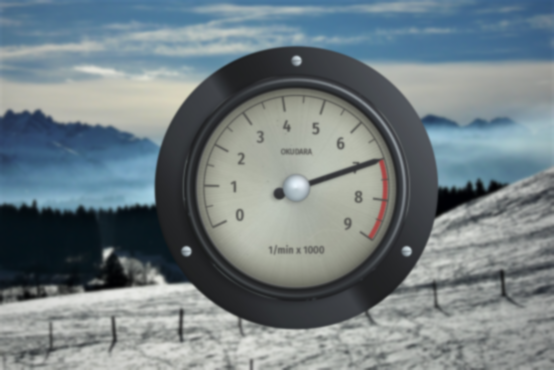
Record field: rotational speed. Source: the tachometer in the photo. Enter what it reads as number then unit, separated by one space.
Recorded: 7000 rpm
